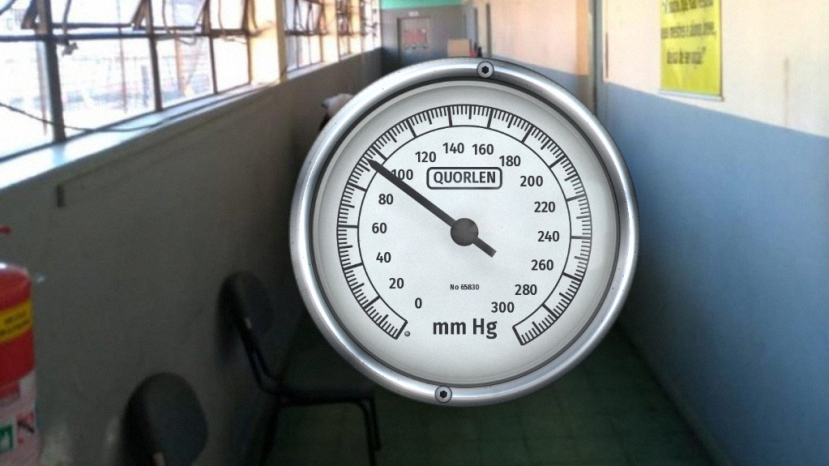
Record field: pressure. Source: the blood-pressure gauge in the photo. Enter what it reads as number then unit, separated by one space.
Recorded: 94 mmHg
